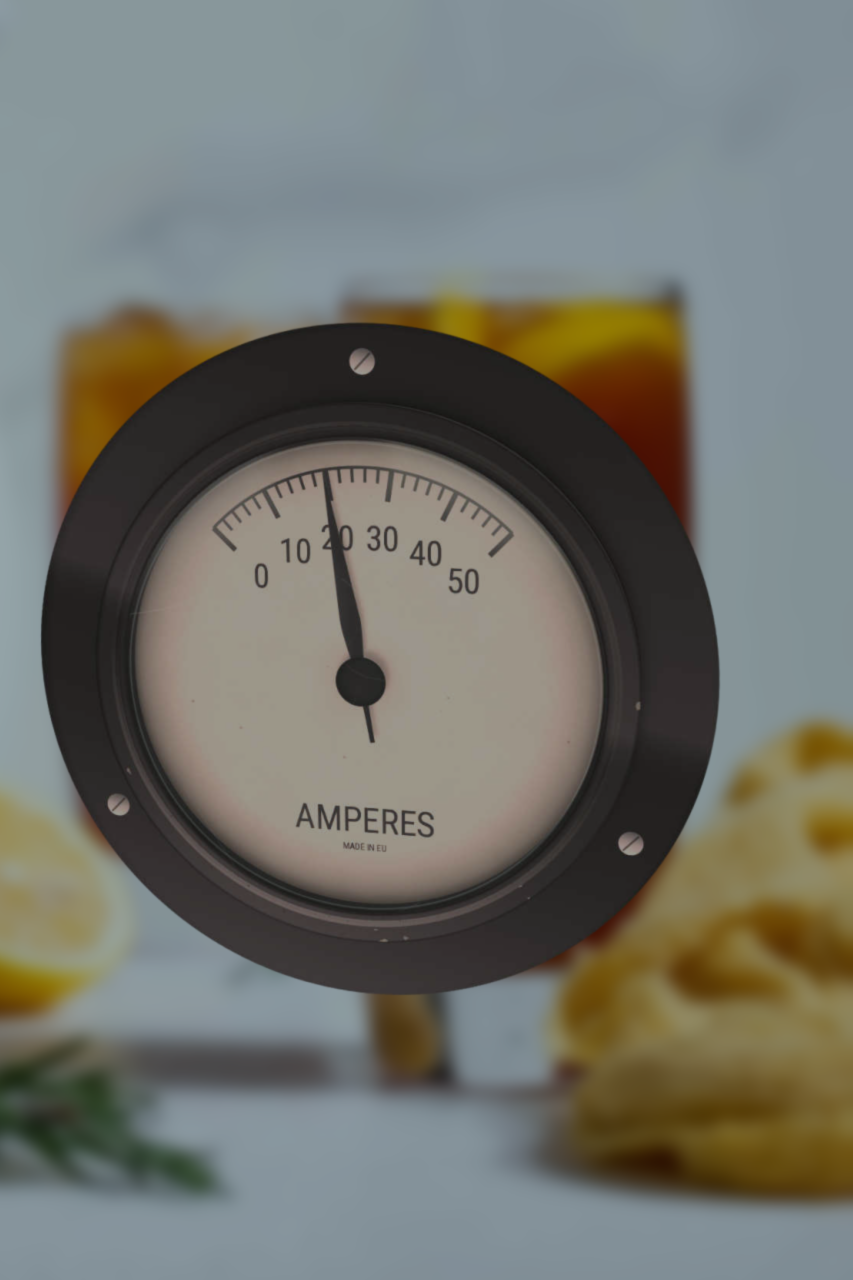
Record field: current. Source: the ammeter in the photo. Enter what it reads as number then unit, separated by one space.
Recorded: 20 A
